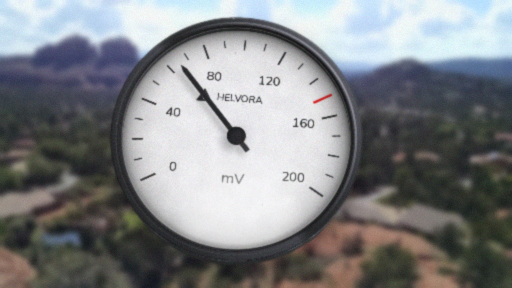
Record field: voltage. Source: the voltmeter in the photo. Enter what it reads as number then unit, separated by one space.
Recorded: 65 mV
